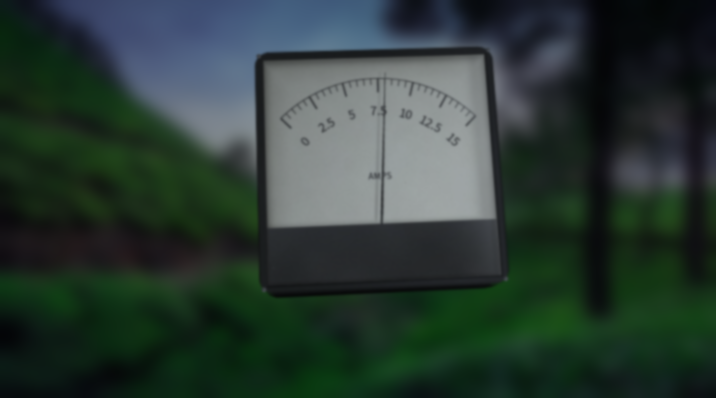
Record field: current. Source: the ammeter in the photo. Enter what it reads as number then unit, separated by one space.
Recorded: 8 A
